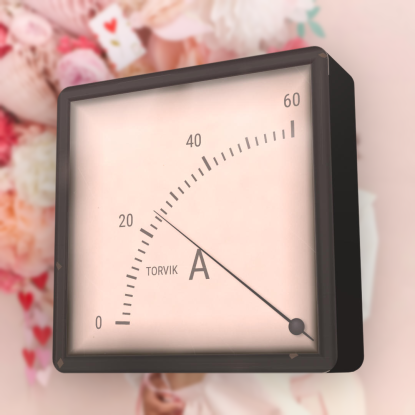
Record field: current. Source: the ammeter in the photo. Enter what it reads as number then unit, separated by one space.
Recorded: 25 A
